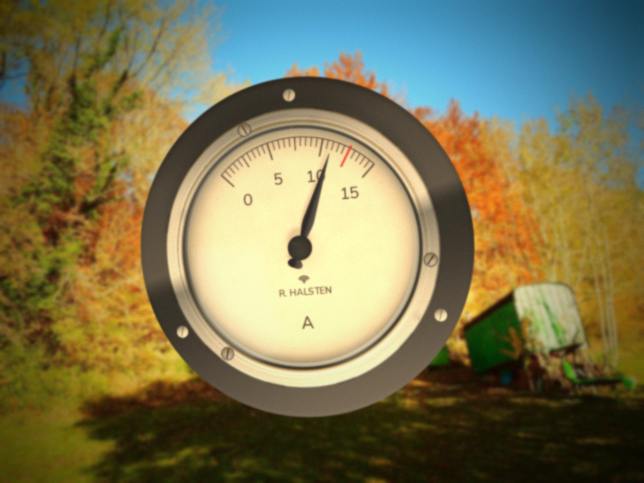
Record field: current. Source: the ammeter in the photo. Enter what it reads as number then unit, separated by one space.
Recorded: 11 A
